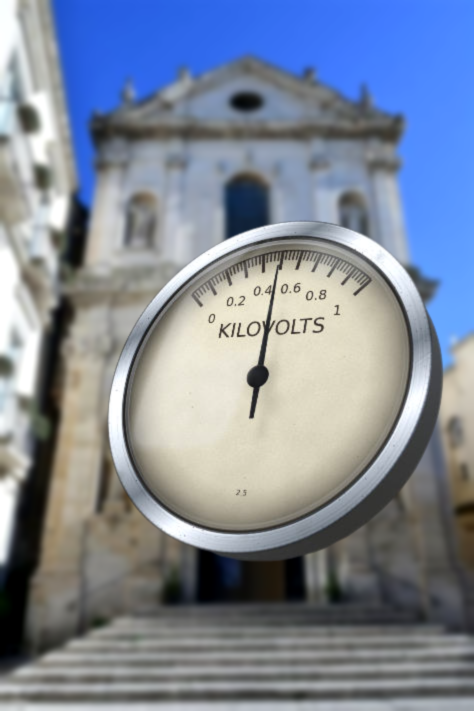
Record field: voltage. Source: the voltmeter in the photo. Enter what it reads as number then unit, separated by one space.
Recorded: 0.5 kV
